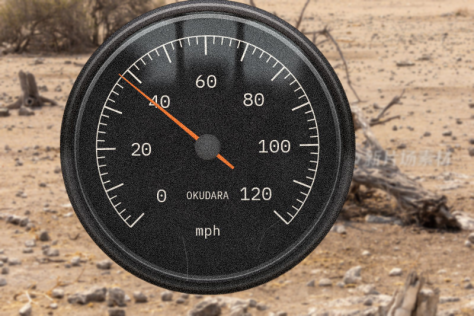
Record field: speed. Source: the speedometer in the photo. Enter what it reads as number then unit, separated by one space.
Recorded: 38 mph
